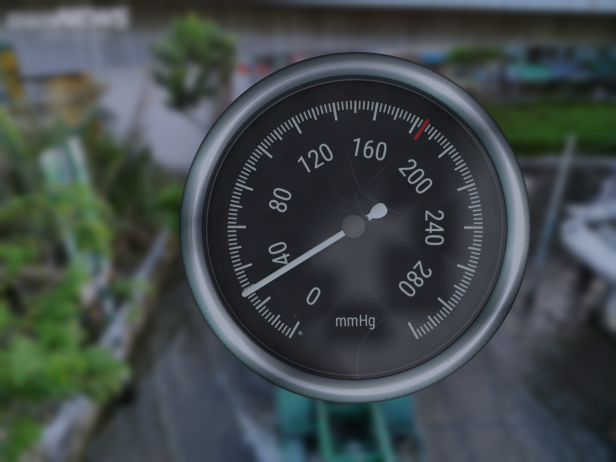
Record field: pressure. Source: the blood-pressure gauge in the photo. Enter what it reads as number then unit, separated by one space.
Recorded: 28 mmHg
